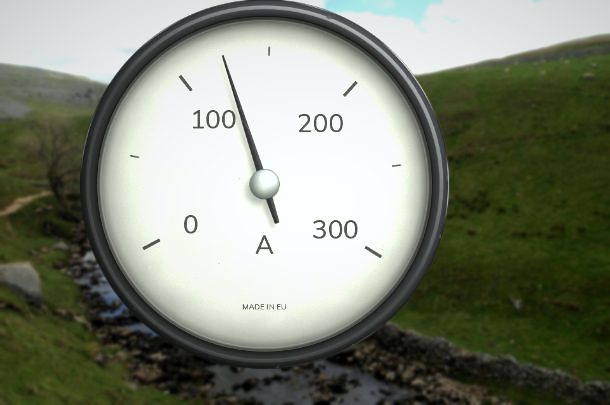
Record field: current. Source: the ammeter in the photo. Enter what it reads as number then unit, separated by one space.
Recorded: 125 A
